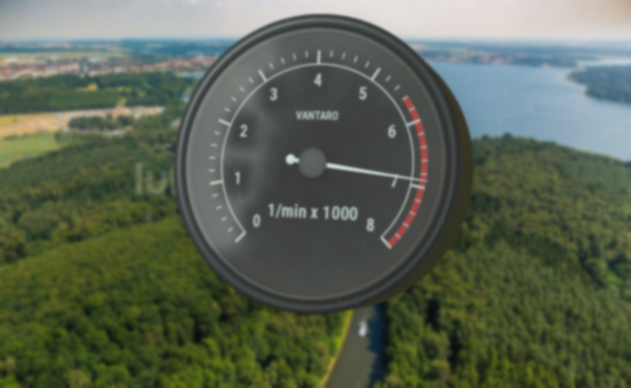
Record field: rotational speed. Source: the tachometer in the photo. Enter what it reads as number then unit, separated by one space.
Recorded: 6900 rpm
